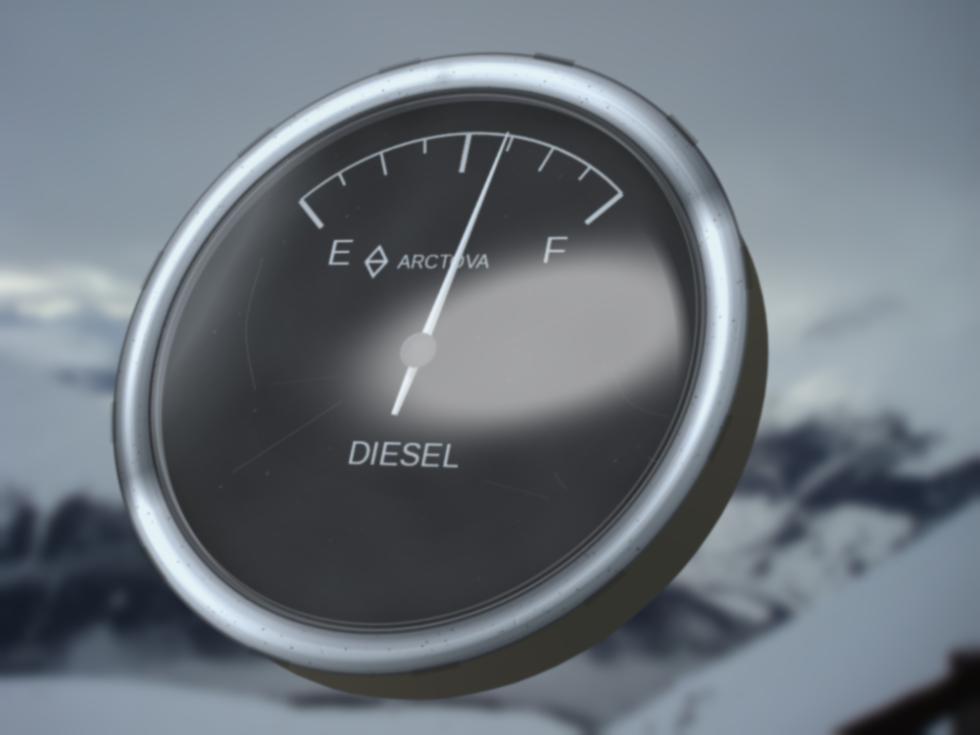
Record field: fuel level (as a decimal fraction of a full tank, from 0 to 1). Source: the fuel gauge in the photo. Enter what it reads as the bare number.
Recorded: 0.625
